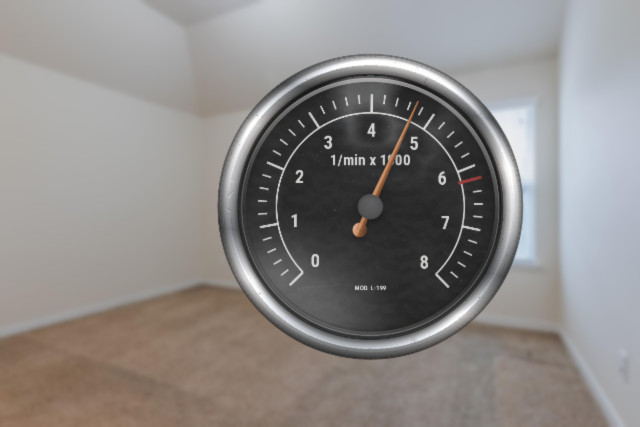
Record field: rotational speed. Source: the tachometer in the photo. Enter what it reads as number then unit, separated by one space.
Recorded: 4700 rpm
